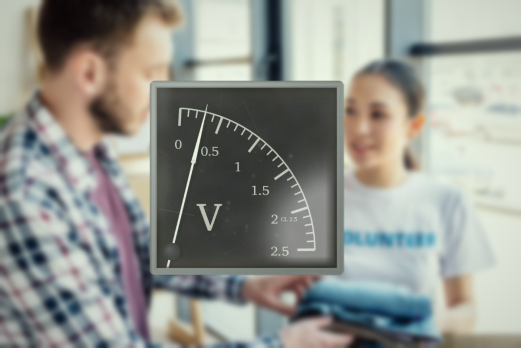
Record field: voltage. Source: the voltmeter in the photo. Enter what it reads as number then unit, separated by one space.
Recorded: 0.3 V
